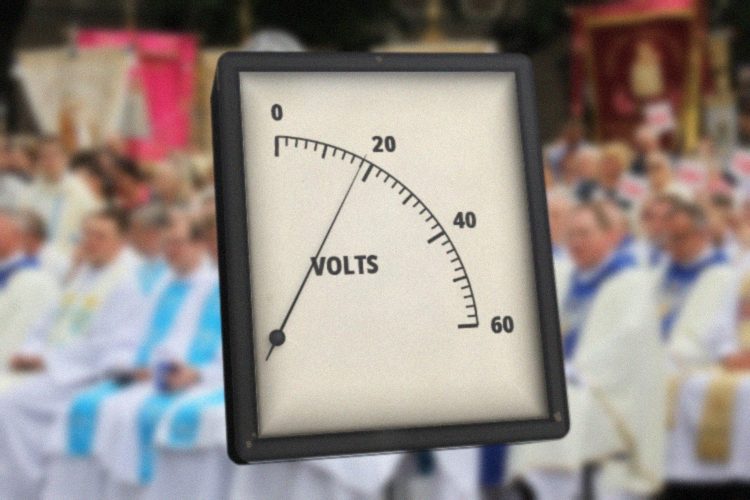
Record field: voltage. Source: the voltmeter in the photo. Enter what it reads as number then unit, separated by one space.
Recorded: 18 V
